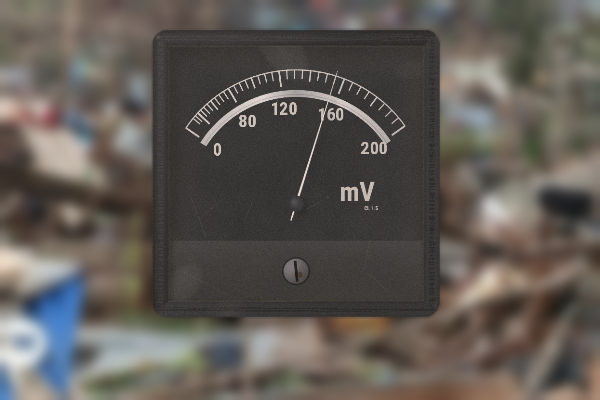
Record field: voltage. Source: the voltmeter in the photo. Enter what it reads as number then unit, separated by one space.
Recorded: 155 mV
